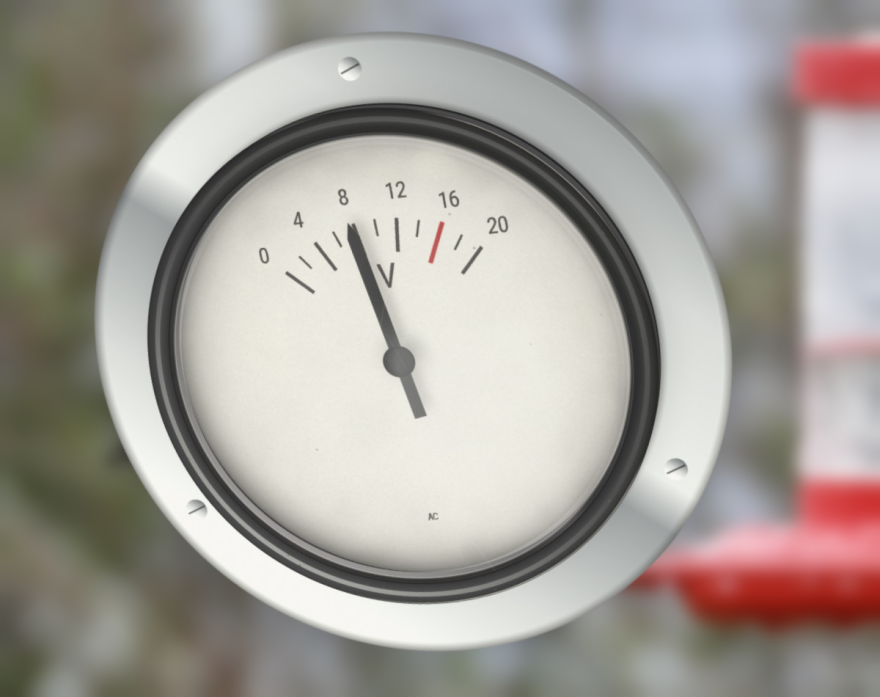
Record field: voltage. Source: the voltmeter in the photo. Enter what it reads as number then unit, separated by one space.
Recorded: 8 V
